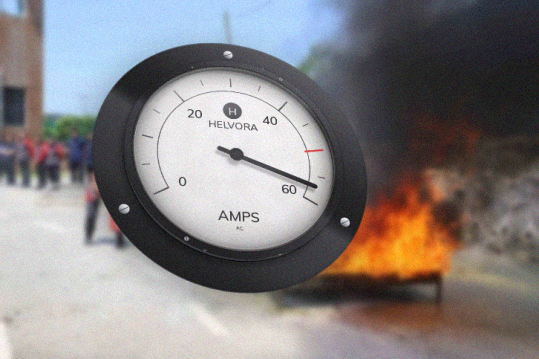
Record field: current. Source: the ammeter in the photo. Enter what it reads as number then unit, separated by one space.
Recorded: 57.5 A
